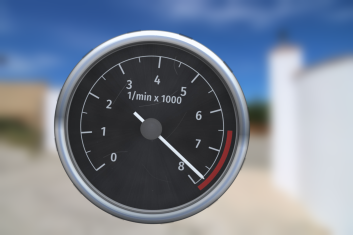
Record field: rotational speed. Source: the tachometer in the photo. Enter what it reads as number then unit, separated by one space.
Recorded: 7750 rpm
